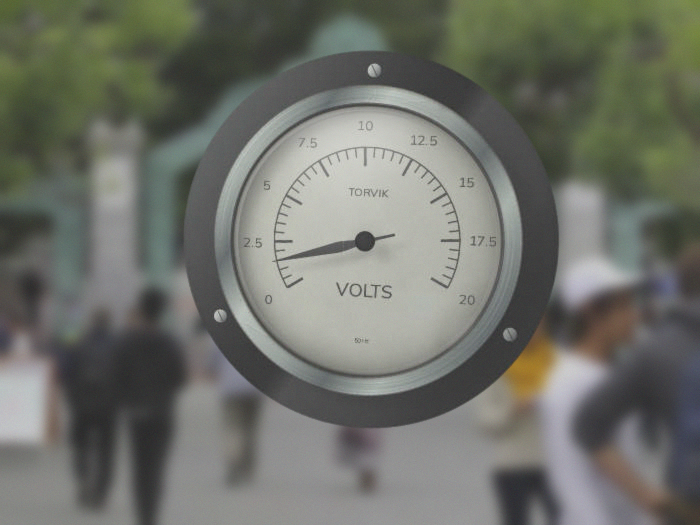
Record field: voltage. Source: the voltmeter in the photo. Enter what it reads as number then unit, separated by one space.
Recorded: 1.5 V
